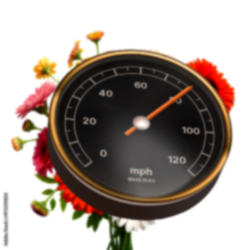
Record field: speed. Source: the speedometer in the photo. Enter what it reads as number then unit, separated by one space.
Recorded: 80 mph
